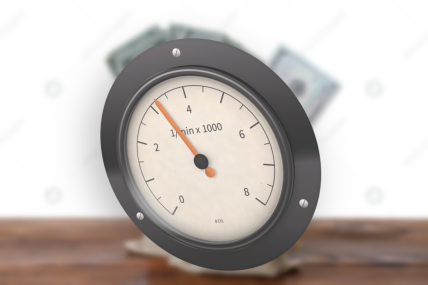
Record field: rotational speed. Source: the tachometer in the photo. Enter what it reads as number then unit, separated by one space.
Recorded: 3250 rpm
